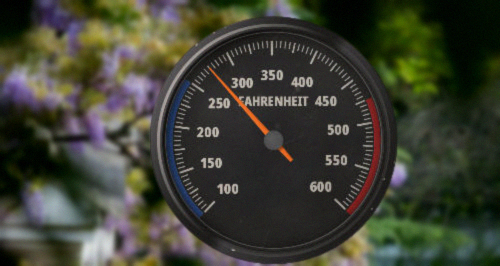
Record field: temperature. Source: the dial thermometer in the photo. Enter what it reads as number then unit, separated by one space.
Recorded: 275 °F
